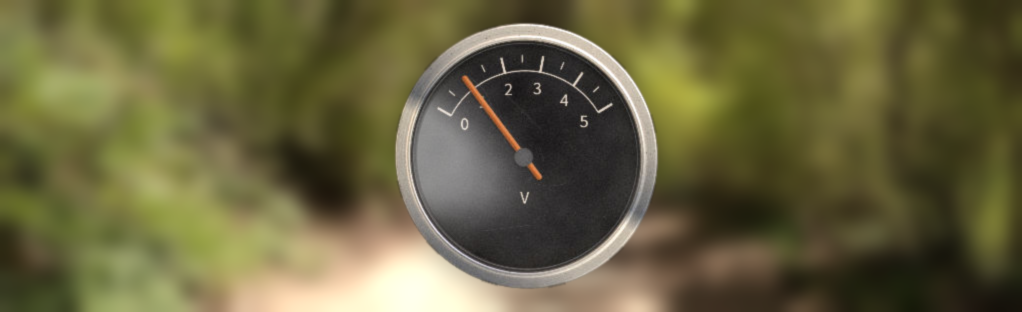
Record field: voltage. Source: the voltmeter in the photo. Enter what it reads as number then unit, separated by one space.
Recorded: 1 V
